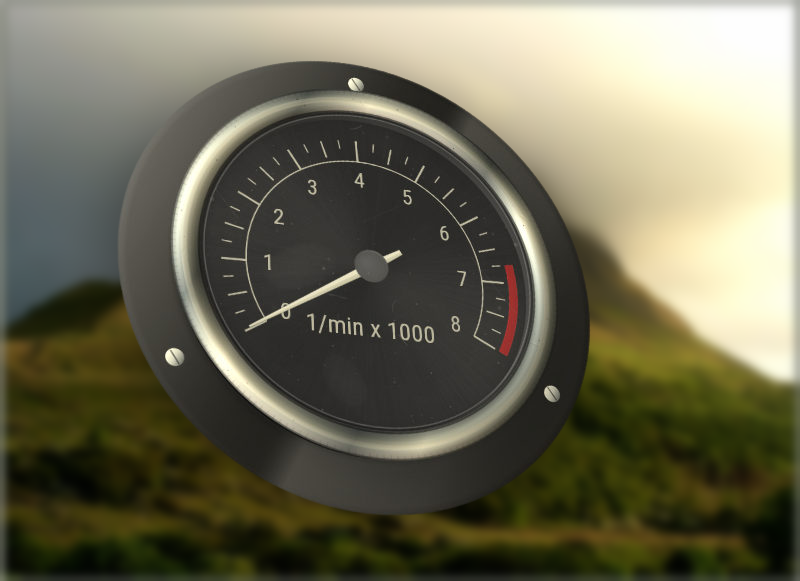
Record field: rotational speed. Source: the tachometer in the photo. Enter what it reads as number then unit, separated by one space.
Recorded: 0 rpm
